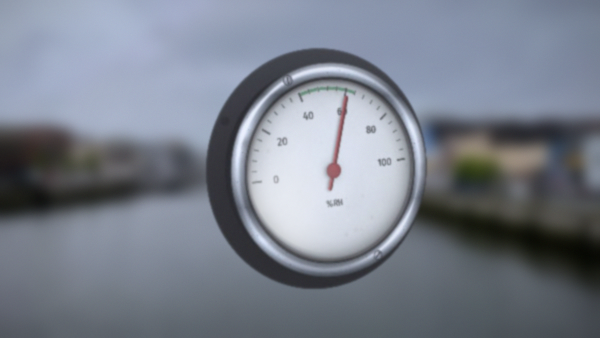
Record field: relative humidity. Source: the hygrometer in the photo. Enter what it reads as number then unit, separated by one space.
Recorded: 60 %
